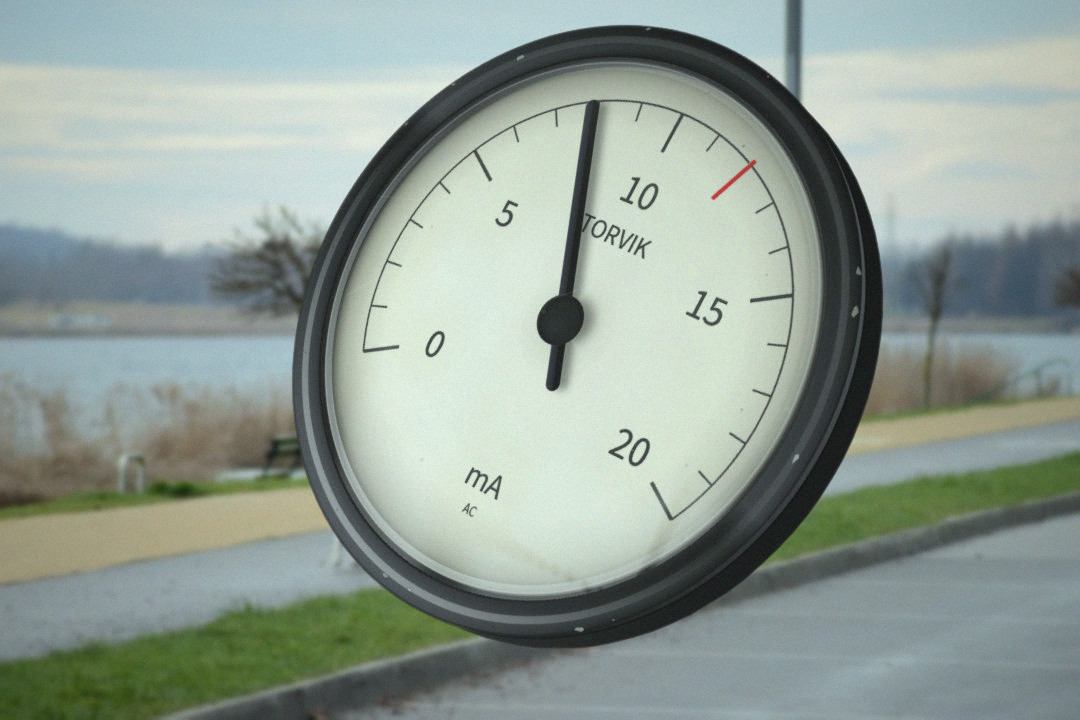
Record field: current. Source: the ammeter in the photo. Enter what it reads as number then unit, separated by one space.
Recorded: 8 mA
